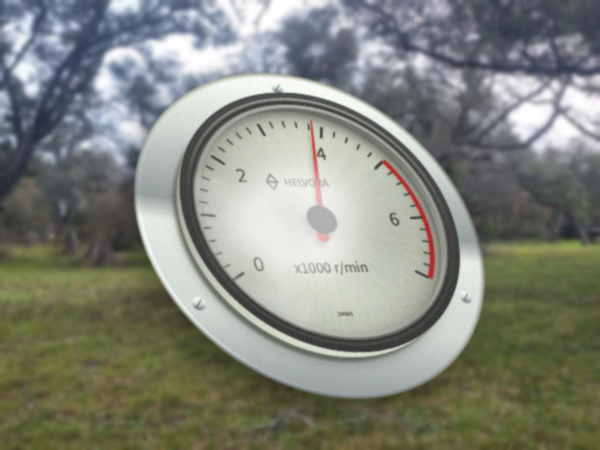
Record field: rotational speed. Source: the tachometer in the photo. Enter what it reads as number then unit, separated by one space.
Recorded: 3800 rpm
